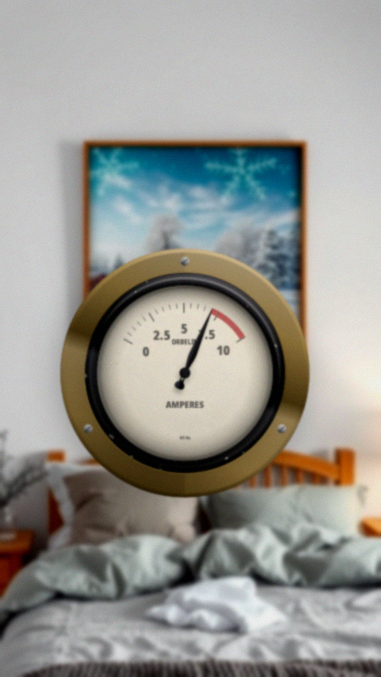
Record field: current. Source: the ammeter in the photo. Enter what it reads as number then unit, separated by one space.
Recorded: 7 A
